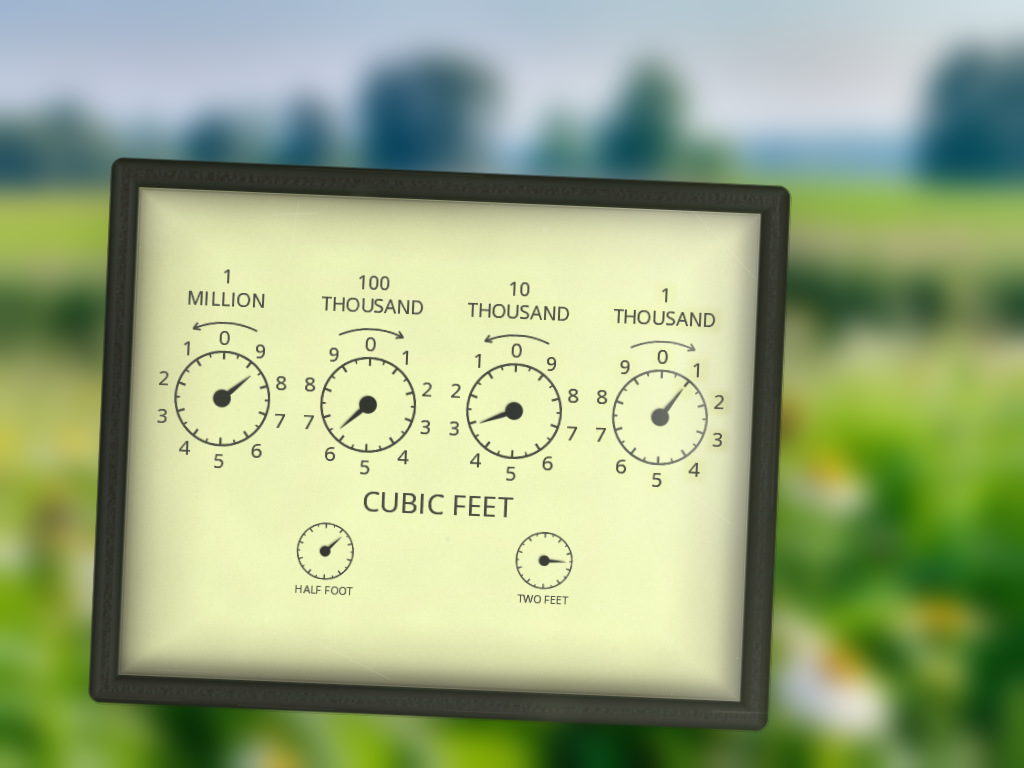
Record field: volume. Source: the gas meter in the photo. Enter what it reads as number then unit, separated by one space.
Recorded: 863100 ft³
